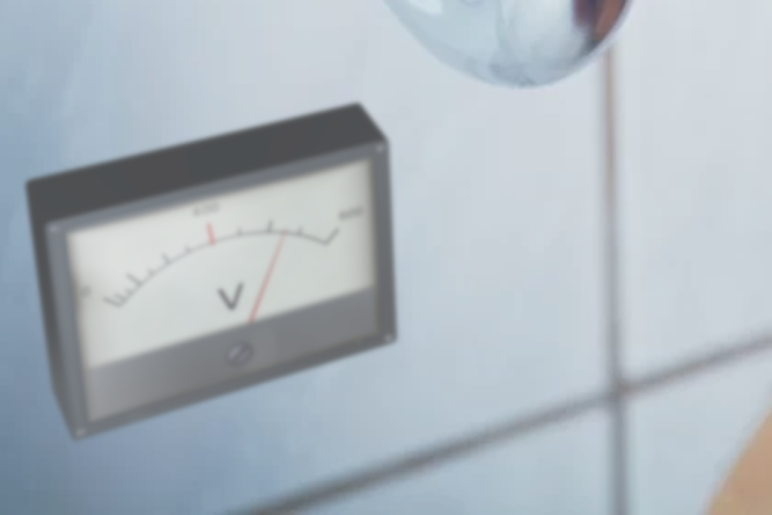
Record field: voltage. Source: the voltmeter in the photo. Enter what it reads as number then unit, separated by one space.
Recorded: 525 V
